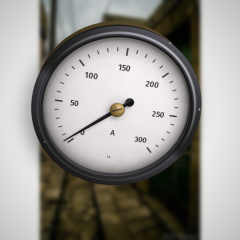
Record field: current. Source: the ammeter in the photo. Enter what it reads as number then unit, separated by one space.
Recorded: 5 A
